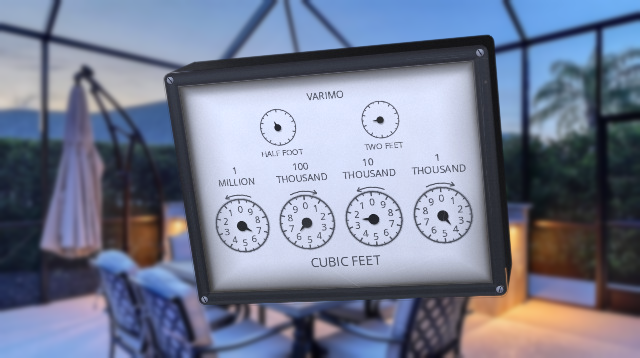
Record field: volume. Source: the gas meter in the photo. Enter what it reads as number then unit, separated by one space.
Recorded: 662400 ft³
